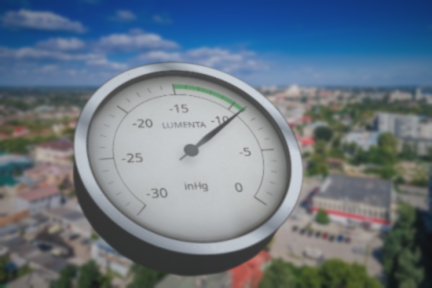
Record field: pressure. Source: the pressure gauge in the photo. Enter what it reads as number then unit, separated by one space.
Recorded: -9 inHg
